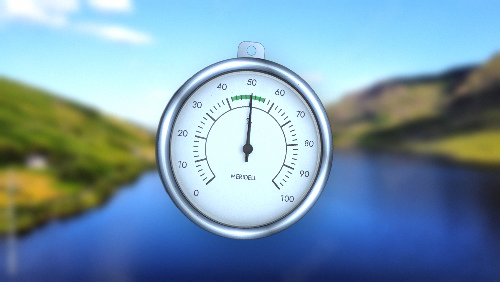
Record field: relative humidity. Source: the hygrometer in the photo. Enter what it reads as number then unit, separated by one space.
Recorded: 50 %
